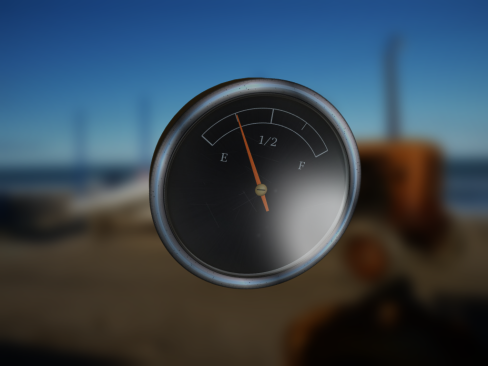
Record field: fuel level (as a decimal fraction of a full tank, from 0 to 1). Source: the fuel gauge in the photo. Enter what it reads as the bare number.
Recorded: 0.25
